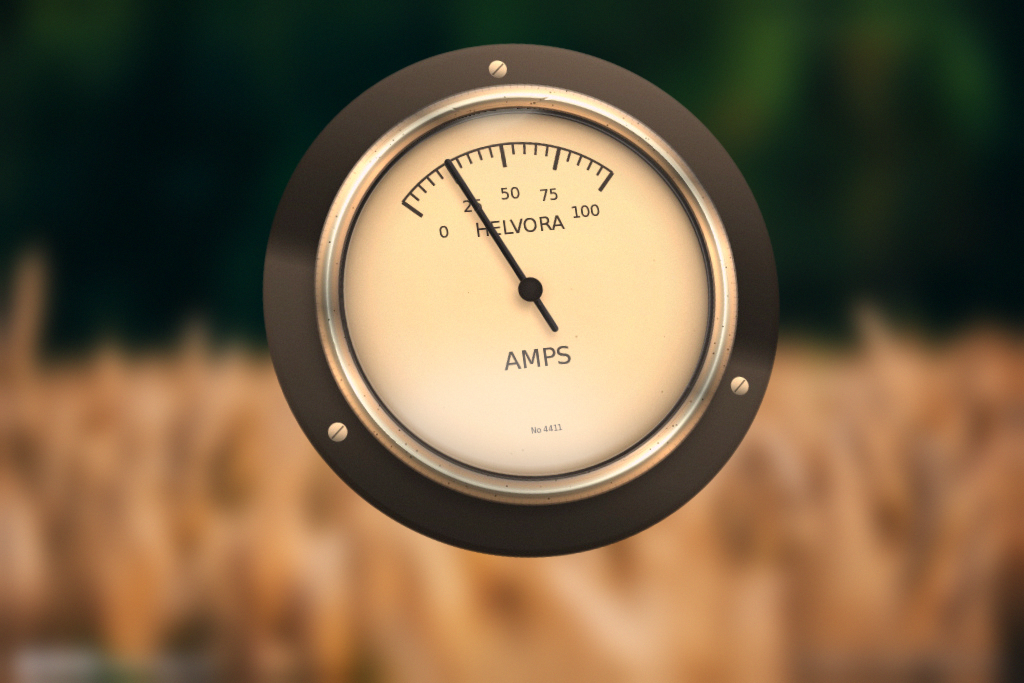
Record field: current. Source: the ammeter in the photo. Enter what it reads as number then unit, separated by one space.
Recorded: 25 A
